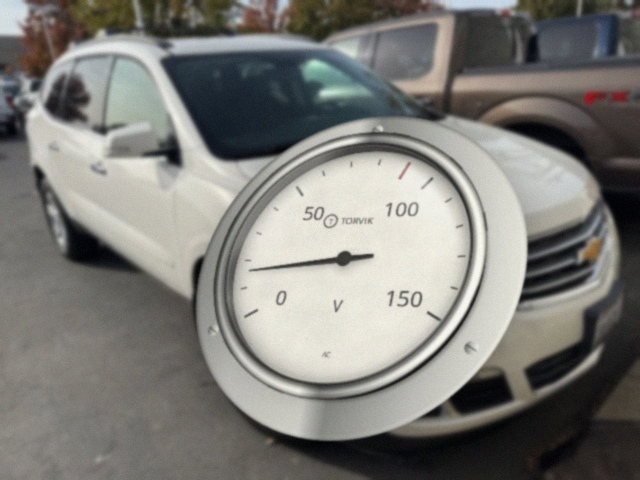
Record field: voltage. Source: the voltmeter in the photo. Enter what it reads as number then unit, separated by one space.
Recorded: 15 V
